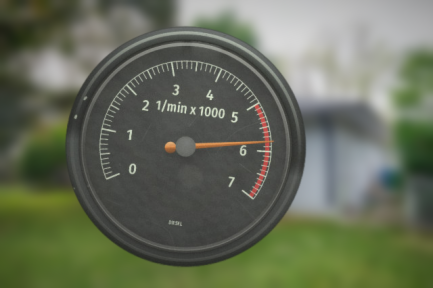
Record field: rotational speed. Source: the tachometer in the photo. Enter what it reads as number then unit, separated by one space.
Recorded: 5800 rpm
